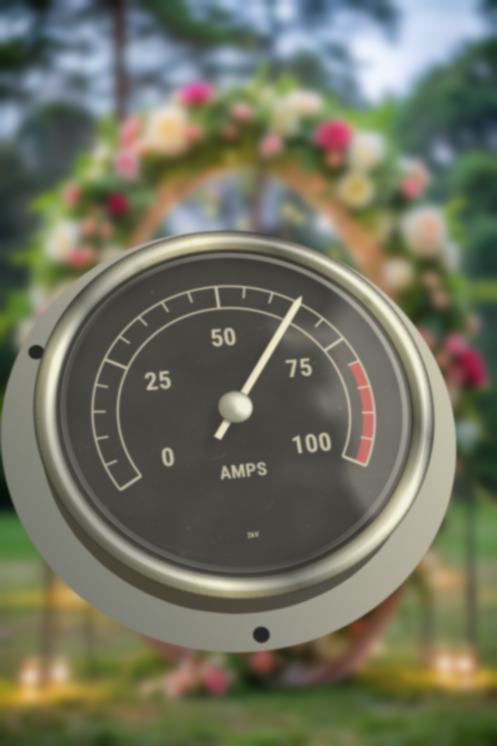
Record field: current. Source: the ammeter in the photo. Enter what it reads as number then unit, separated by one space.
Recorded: 65 A
